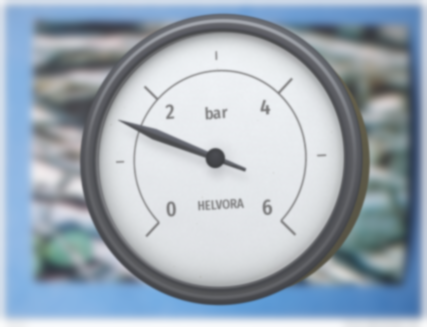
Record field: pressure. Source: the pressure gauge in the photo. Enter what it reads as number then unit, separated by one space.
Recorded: 1.5 bar
